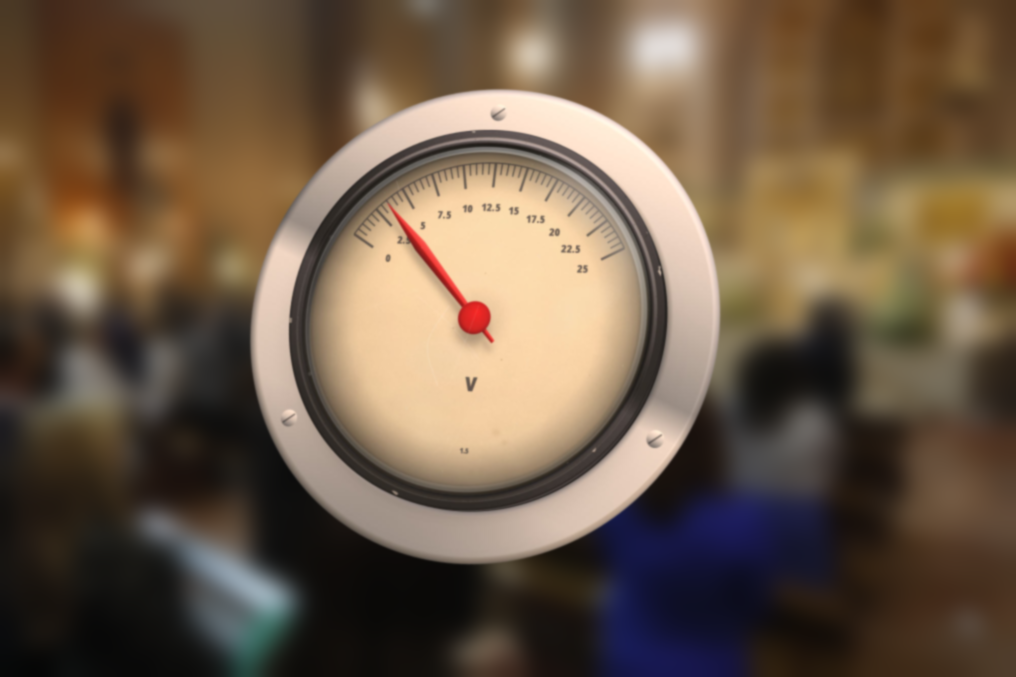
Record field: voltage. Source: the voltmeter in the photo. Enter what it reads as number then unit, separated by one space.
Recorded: 3.5 V
